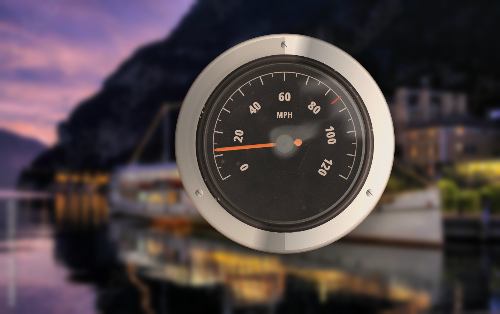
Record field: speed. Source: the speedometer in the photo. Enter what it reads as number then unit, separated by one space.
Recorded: 12.5 mph
